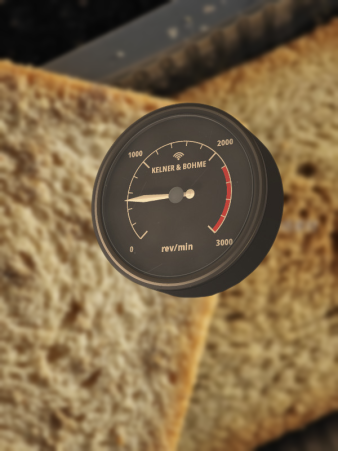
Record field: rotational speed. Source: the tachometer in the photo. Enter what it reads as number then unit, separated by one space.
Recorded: 500 rpm
